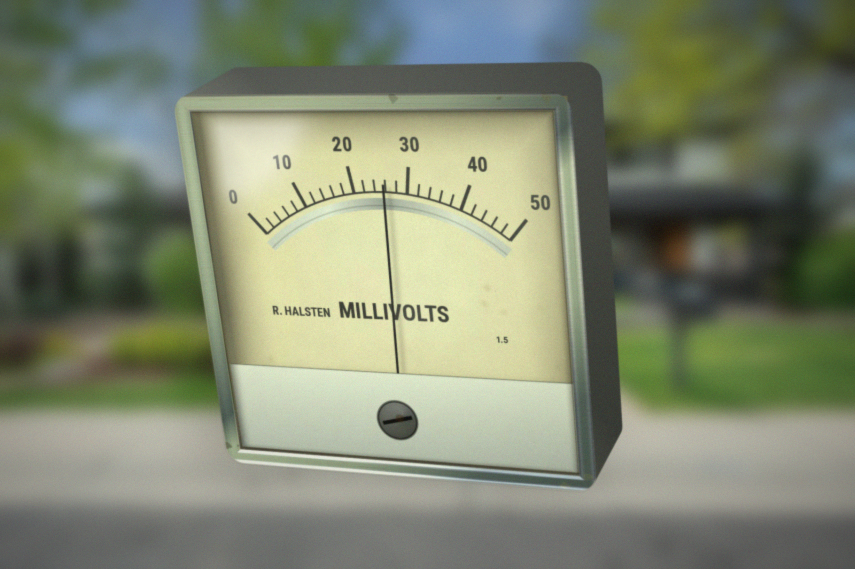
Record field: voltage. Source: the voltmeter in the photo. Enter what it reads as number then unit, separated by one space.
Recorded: 26 mV
